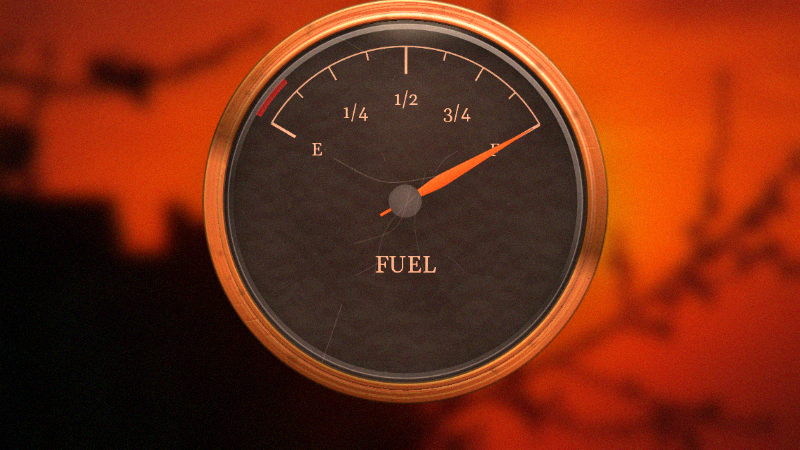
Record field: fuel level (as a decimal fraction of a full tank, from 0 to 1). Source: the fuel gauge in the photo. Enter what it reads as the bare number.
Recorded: 1
